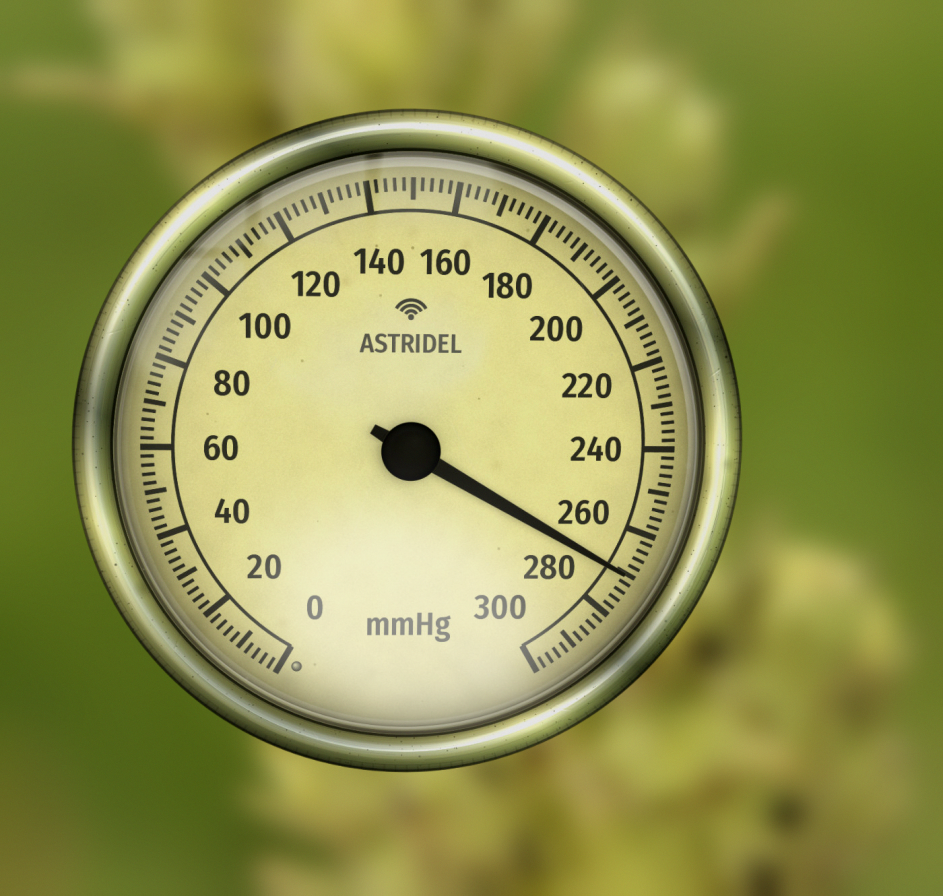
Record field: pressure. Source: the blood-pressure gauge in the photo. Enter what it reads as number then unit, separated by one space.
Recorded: 270 mmHg
